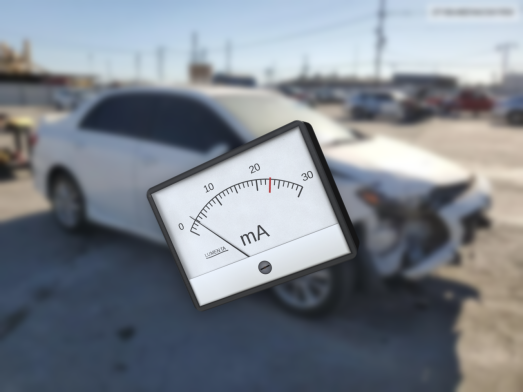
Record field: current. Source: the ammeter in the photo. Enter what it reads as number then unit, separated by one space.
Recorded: 3 mA
